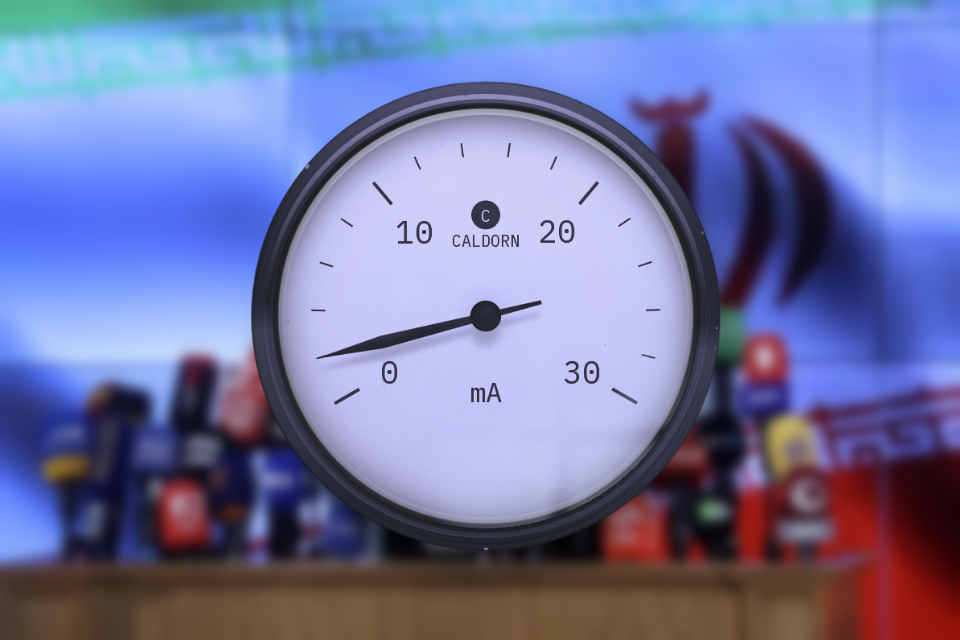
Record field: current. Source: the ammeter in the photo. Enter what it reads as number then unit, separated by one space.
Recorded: 2 mA
